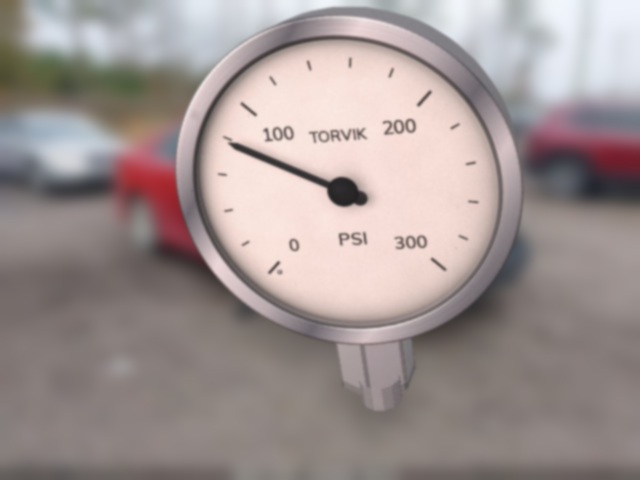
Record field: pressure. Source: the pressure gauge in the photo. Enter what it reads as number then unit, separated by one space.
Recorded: 80 psi
